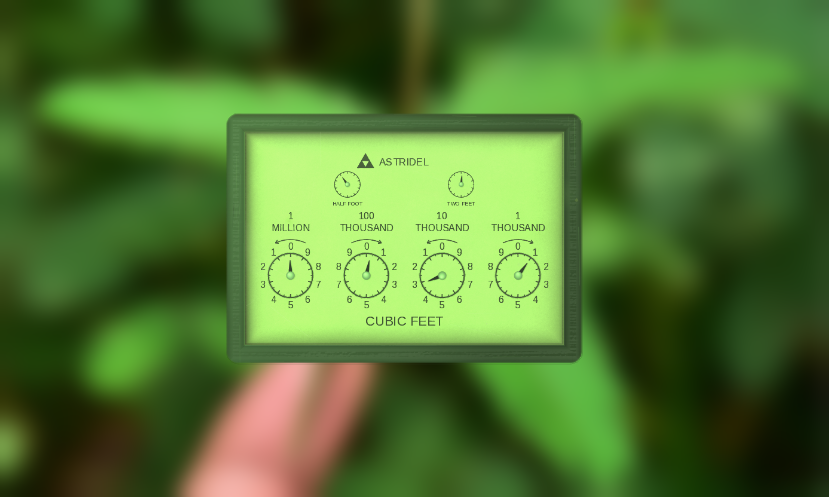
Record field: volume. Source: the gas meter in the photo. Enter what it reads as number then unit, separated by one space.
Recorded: 3100 ft³
